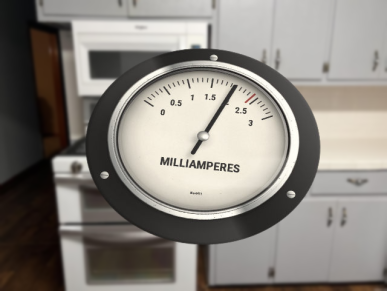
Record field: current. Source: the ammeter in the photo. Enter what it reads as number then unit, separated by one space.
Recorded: 2 mA
